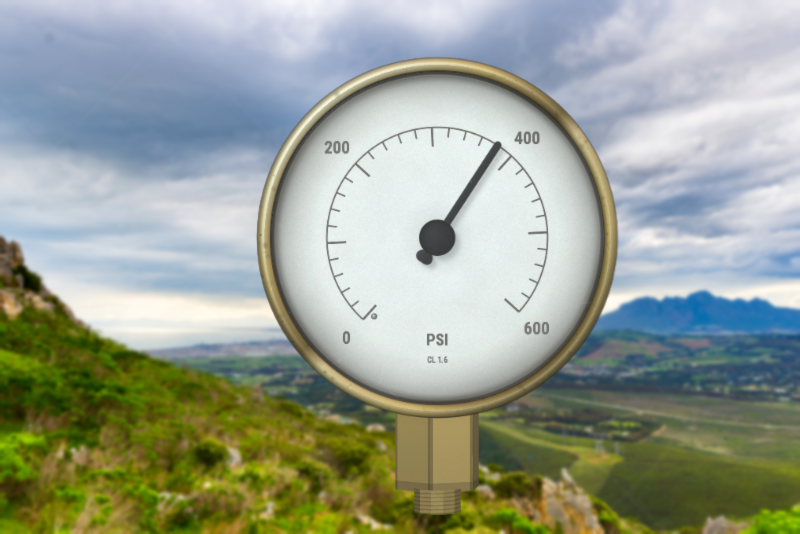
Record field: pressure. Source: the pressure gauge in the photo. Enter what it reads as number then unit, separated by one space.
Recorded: 380 psi
